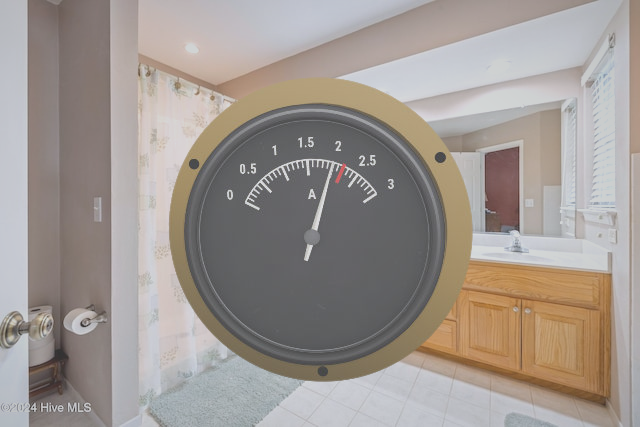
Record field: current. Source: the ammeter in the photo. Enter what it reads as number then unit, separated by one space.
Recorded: 2 A
